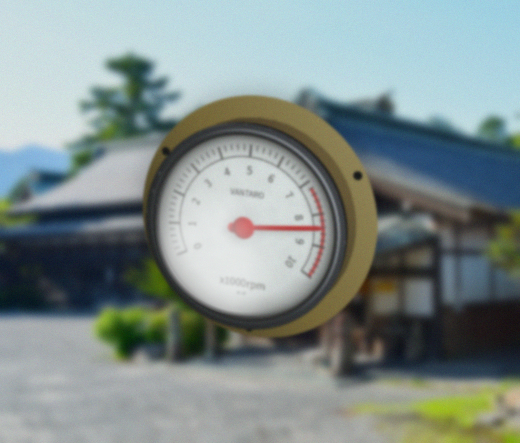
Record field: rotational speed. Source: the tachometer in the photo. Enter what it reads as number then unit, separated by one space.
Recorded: 8400 rpm
